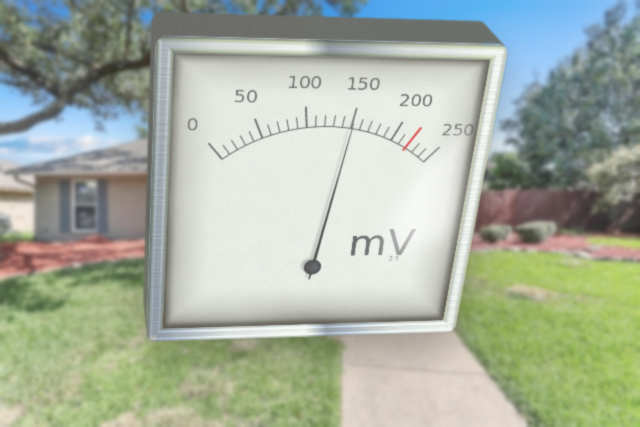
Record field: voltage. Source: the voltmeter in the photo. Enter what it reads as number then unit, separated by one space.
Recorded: 150 mV
